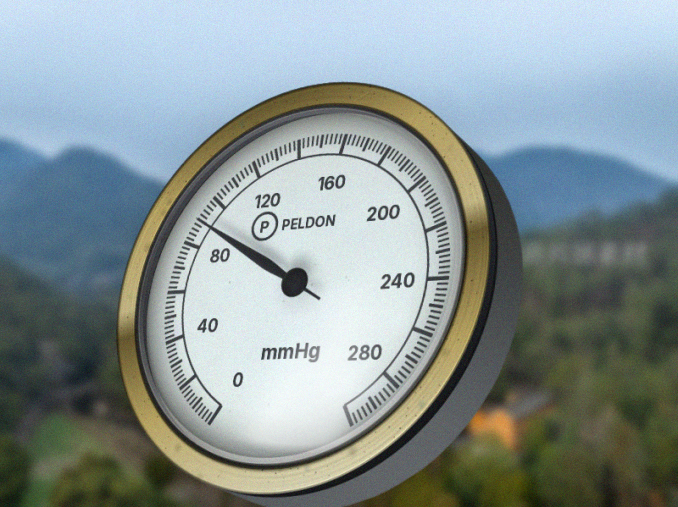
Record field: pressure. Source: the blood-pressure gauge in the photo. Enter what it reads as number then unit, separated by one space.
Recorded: 90 mmHg
